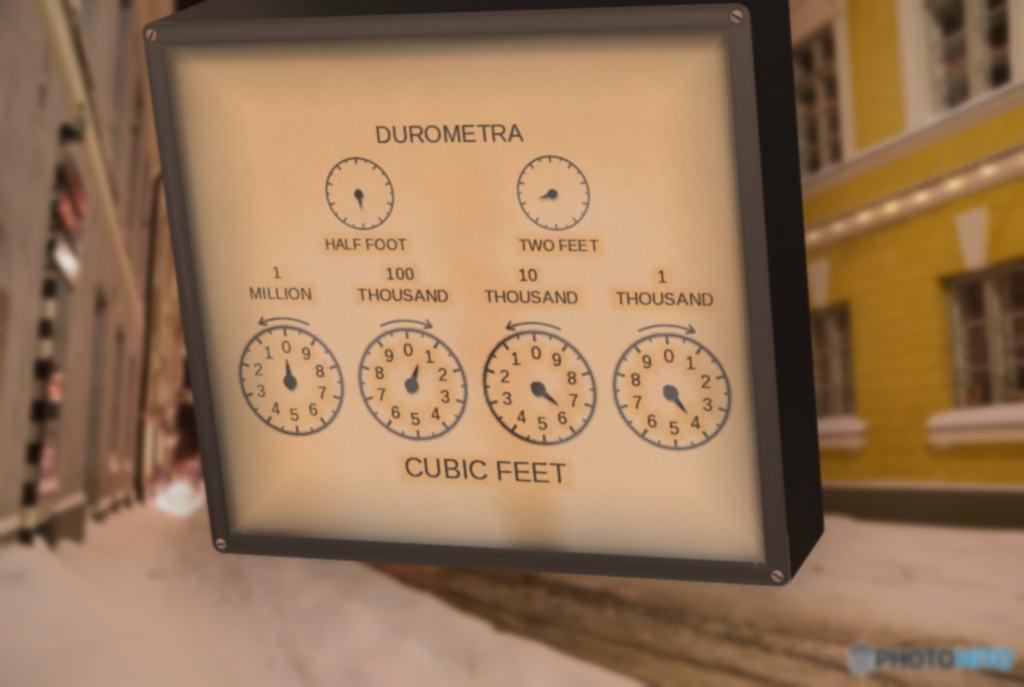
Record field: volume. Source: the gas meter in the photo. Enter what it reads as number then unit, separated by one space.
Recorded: 6400 ft³
